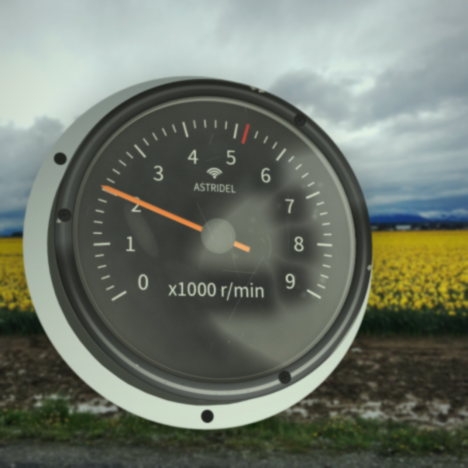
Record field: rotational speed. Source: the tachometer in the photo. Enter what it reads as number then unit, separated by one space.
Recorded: 2000 rpm
